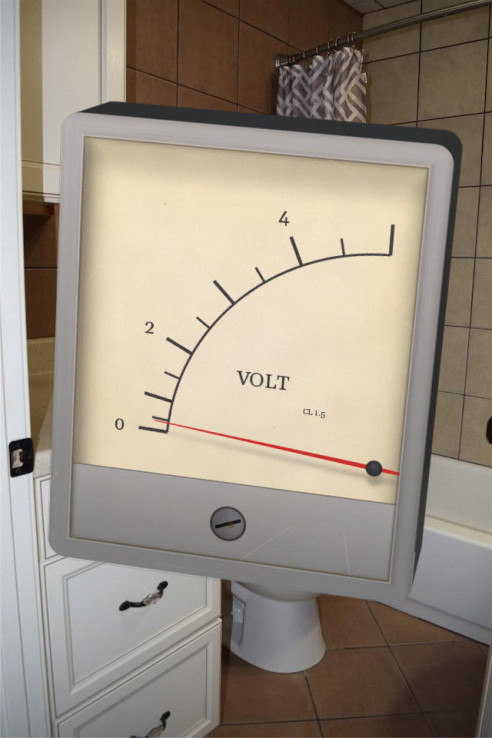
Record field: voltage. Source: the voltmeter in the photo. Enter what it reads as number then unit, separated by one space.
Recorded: 0.5 V
